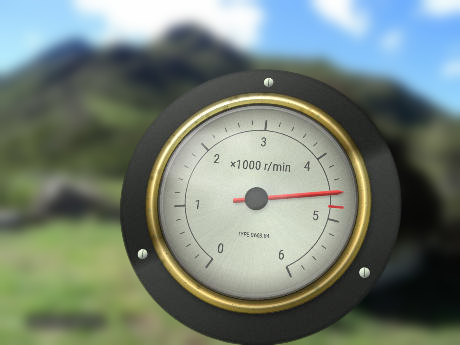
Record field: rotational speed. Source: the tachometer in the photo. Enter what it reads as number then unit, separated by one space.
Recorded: 4600 rpm
